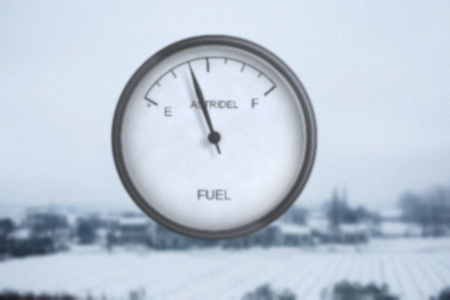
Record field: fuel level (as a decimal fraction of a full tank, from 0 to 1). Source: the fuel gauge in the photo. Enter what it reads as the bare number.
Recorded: 0.375
